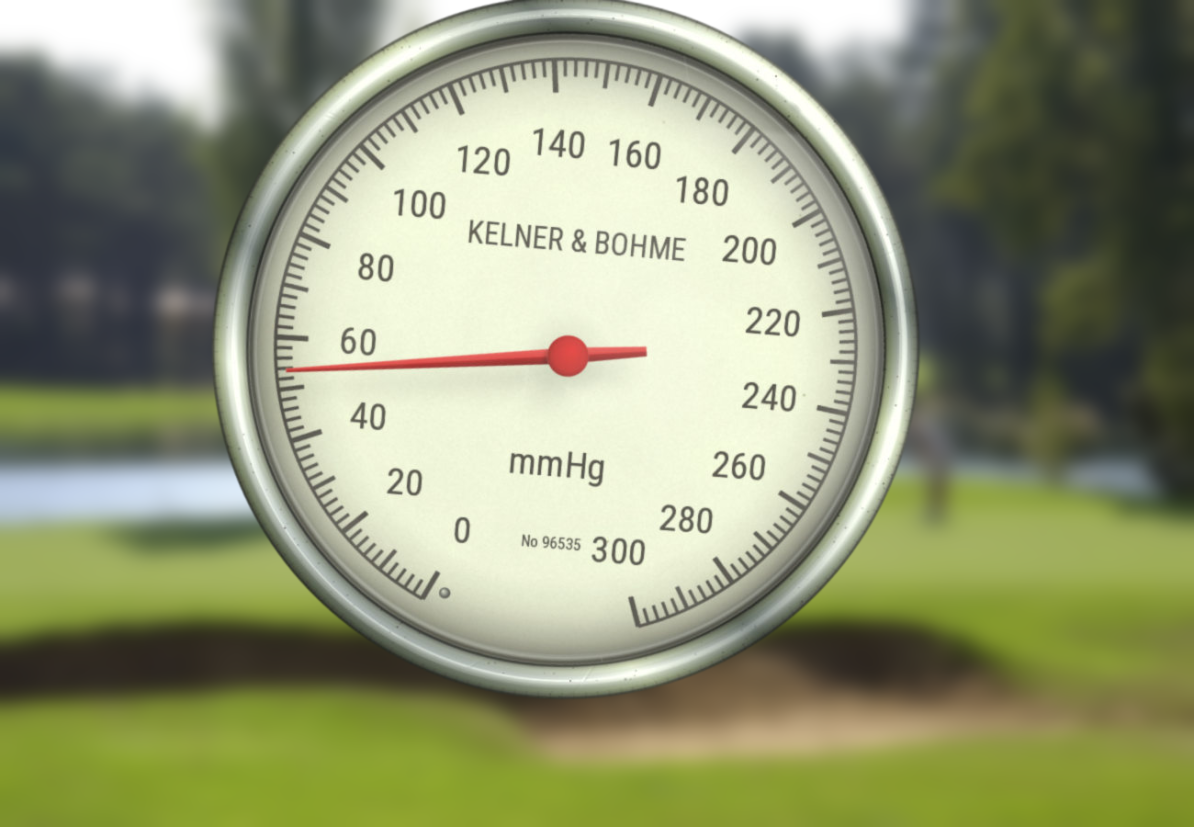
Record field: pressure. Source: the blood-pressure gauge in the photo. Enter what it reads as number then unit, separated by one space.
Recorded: 54 mmHg
